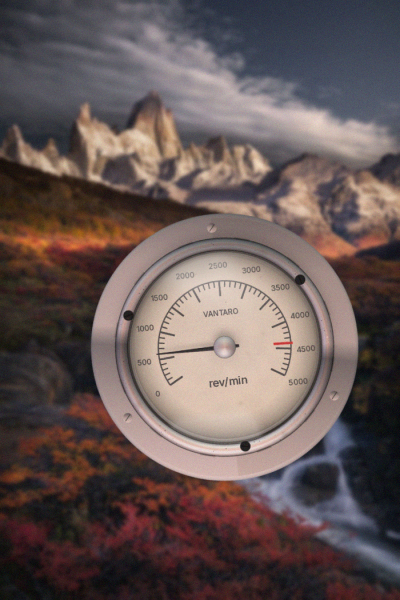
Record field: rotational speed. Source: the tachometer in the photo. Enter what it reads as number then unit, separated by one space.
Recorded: 600 rpm
